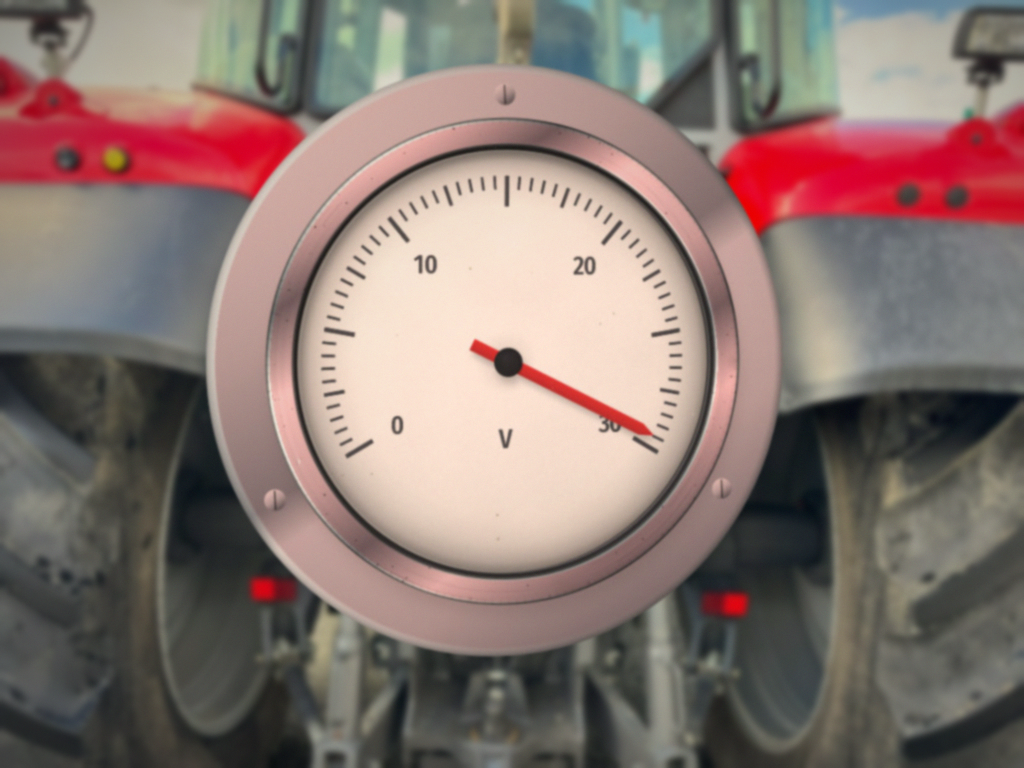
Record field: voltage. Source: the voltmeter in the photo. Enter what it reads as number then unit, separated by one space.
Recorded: 29.5 V
